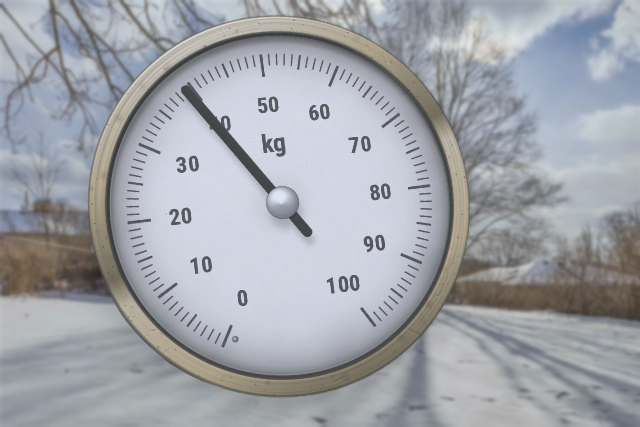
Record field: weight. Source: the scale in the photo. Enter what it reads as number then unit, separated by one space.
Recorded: 39 kg
